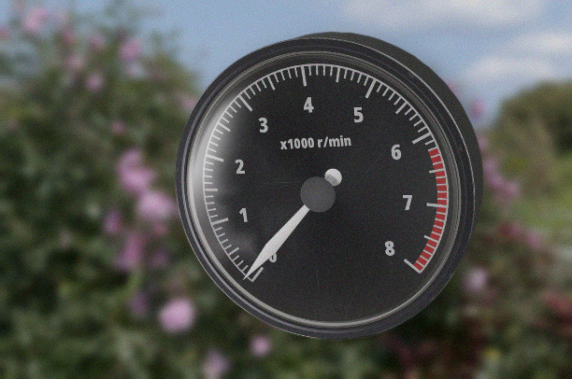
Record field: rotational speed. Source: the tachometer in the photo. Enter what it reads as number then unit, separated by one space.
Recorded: 100 rpm
